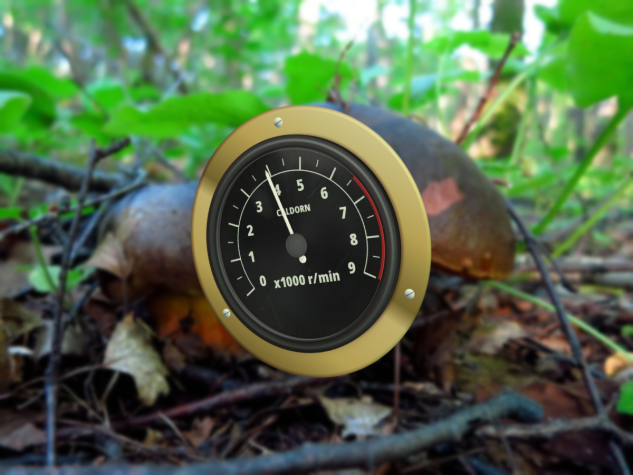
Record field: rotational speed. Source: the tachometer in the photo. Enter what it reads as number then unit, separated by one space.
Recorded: 4000 rpm
